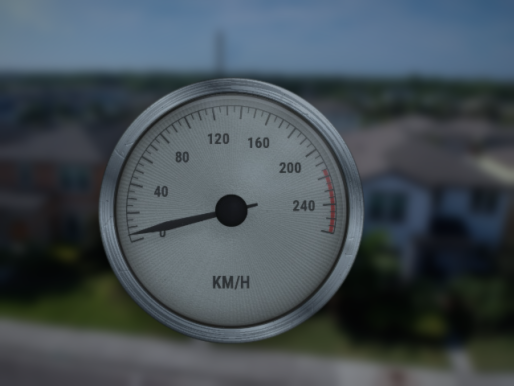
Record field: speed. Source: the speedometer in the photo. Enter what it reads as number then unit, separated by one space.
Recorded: 5 km/h
